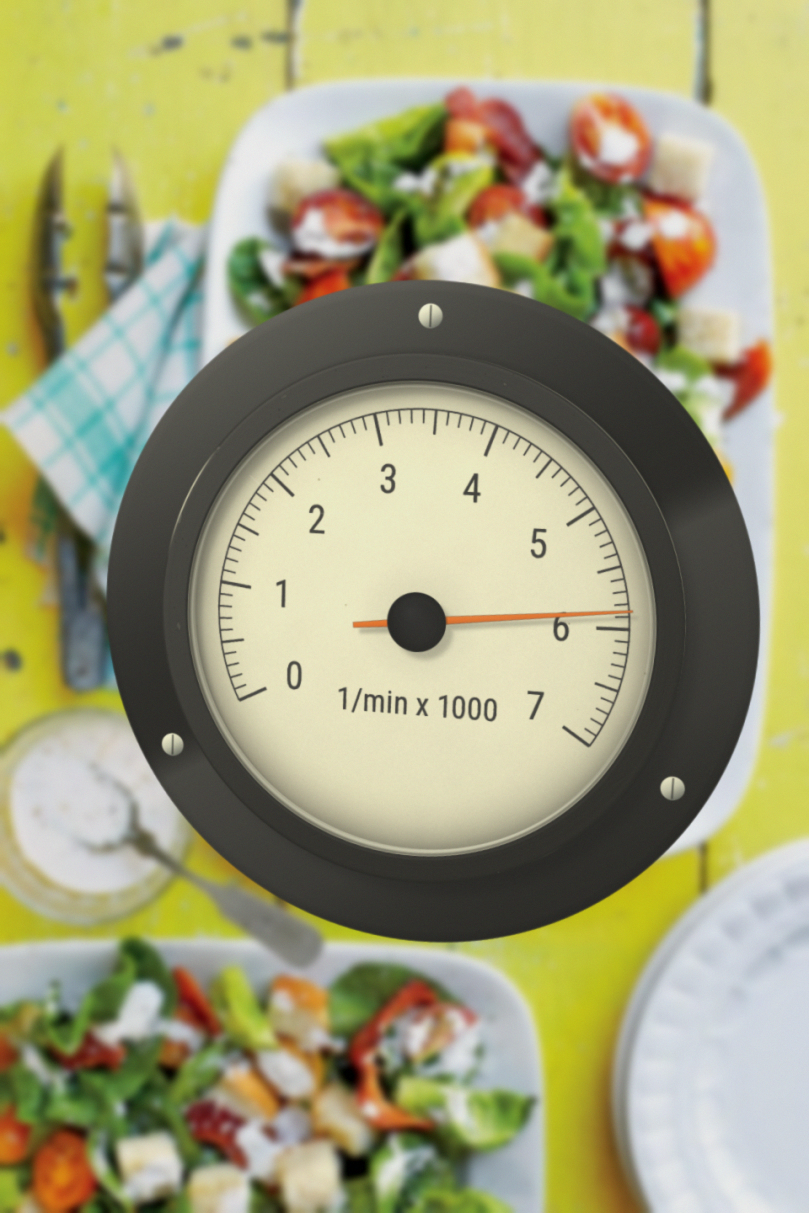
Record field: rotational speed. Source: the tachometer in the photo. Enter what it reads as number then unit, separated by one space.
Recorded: 5850 rpm
